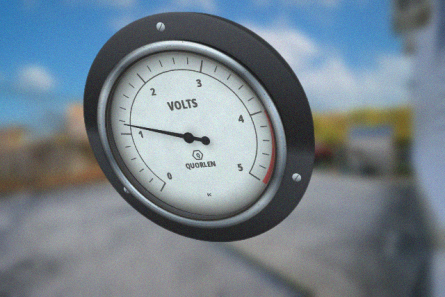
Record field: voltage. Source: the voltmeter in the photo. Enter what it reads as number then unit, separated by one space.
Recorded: 1.2 V
